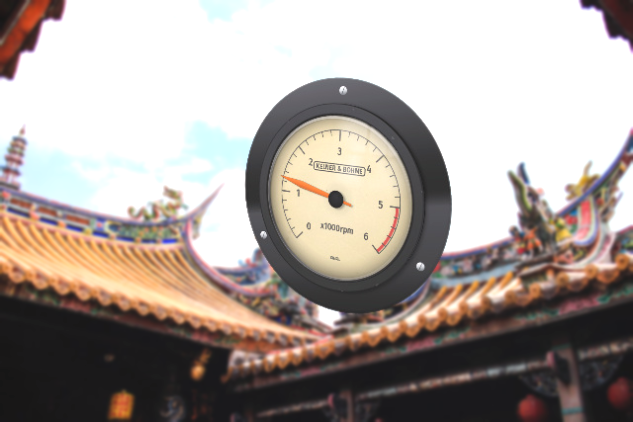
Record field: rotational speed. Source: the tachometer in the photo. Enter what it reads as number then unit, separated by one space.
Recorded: 1300 rpm
